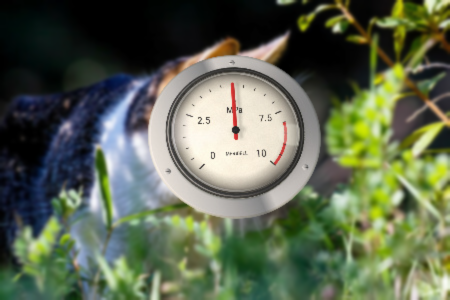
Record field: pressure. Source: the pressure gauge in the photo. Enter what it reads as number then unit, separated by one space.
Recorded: 5 MPa
